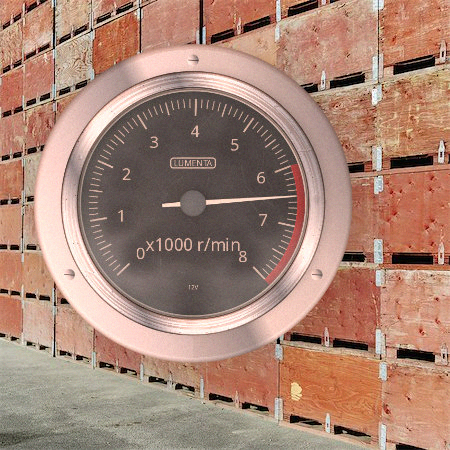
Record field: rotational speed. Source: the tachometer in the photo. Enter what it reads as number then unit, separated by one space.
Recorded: 6500 rpm
